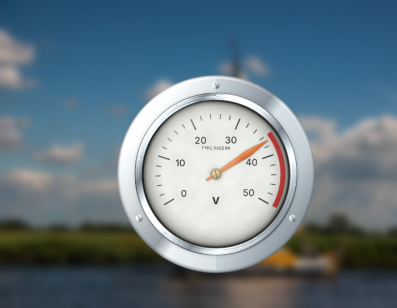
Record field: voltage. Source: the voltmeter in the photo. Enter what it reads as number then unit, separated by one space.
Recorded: 37 V
